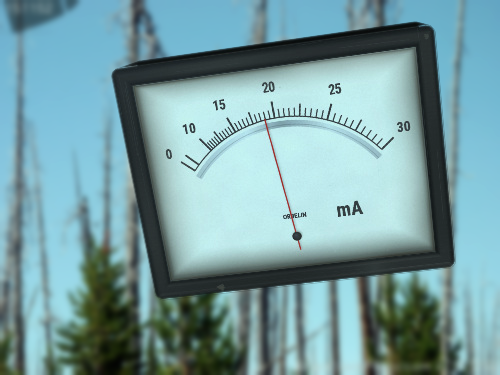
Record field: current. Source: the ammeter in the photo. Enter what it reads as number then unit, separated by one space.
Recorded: 19 mA
